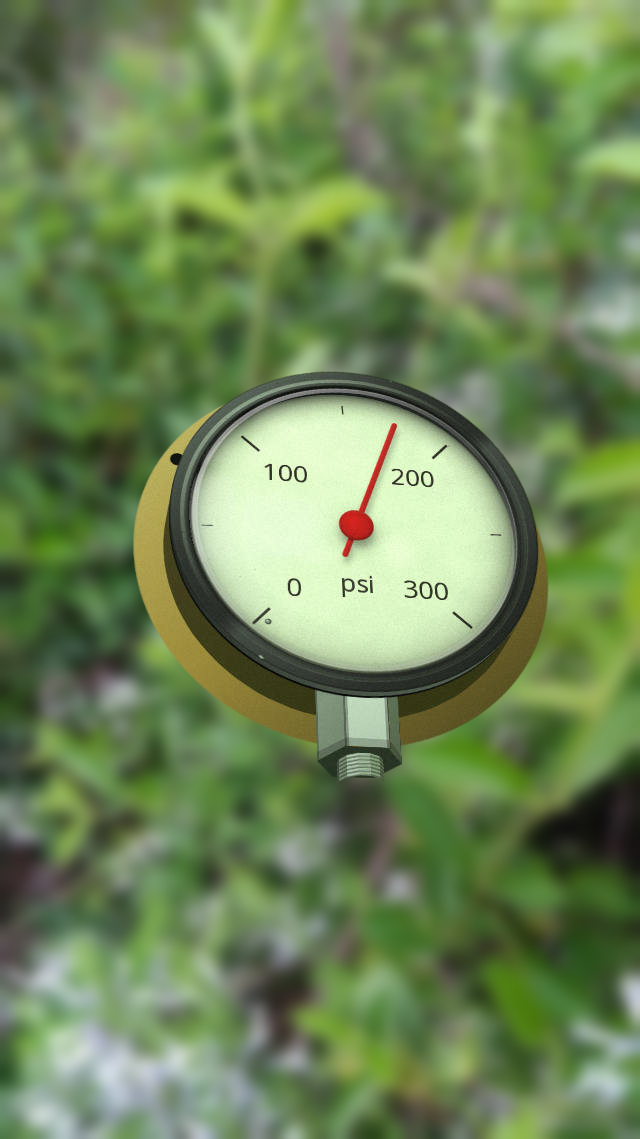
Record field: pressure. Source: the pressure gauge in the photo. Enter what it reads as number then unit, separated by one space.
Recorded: 175 psi
